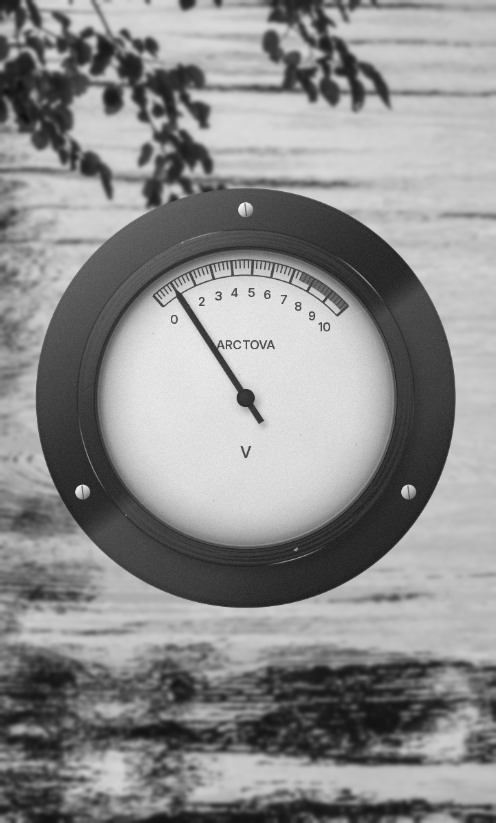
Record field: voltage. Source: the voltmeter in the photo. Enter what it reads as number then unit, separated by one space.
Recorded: 1 V
